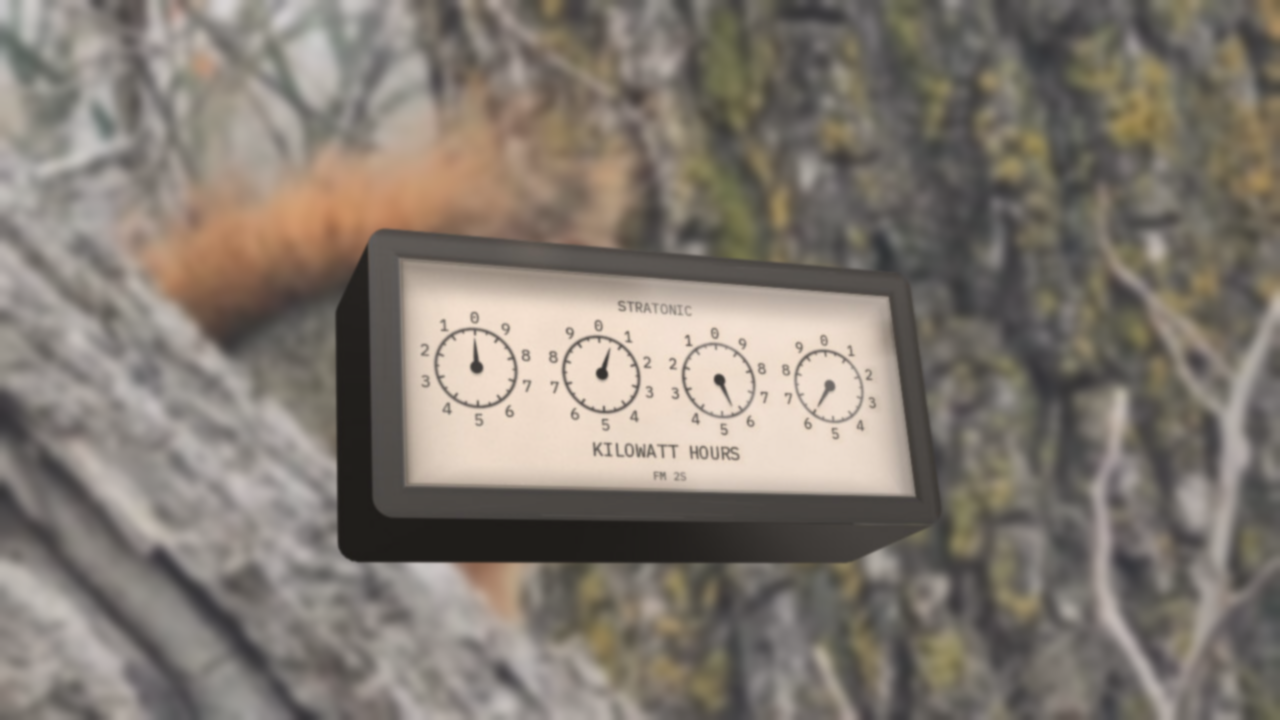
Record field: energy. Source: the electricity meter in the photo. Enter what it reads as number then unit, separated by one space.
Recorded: 56 kWh
